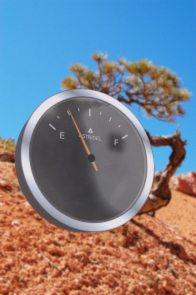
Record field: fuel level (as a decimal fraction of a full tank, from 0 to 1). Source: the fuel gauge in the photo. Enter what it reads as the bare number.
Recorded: 0.25
